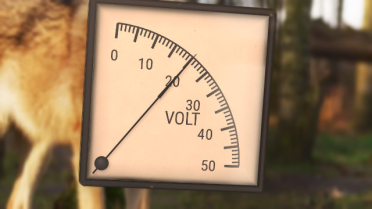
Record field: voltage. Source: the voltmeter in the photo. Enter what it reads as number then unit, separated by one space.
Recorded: 20 V
